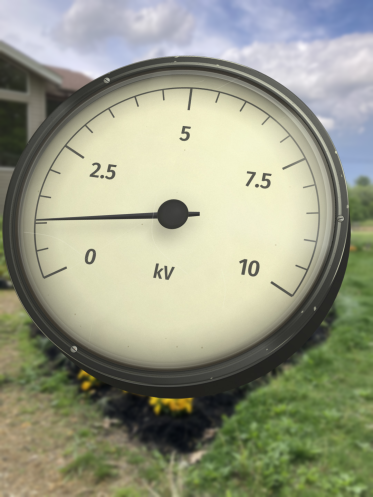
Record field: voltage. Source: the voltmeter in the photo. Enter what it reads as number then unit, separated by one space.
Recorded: 1 kV
